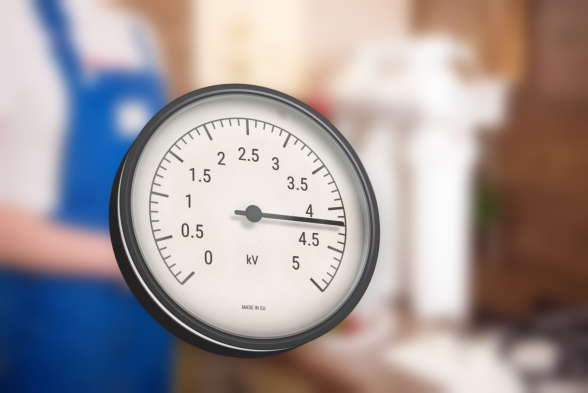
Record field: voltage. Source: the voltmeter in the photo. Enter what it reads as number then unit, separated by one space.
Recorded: 4.2 kV
